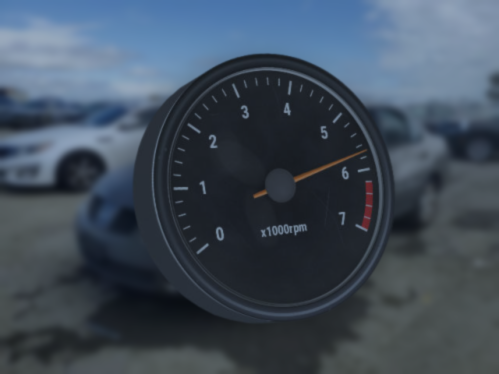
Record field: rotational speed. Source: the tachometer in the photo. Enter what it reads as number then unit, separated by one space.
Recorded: 5700 rpm
